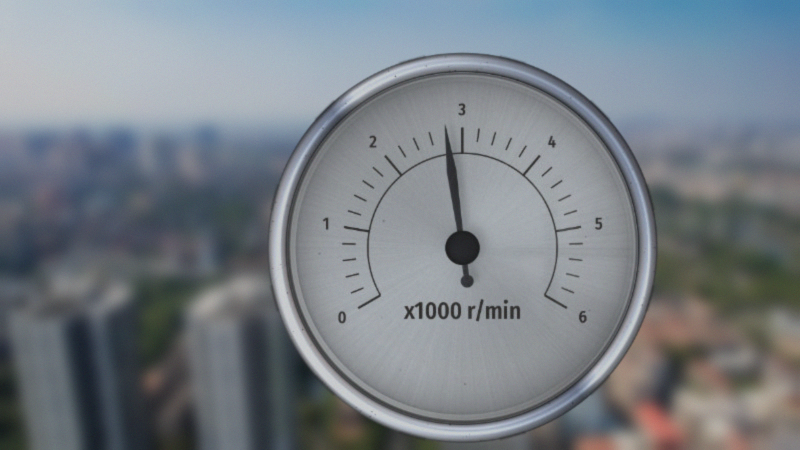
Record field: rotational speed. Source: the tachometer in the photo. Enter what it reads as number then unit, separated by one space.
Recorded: 2800 rpm
